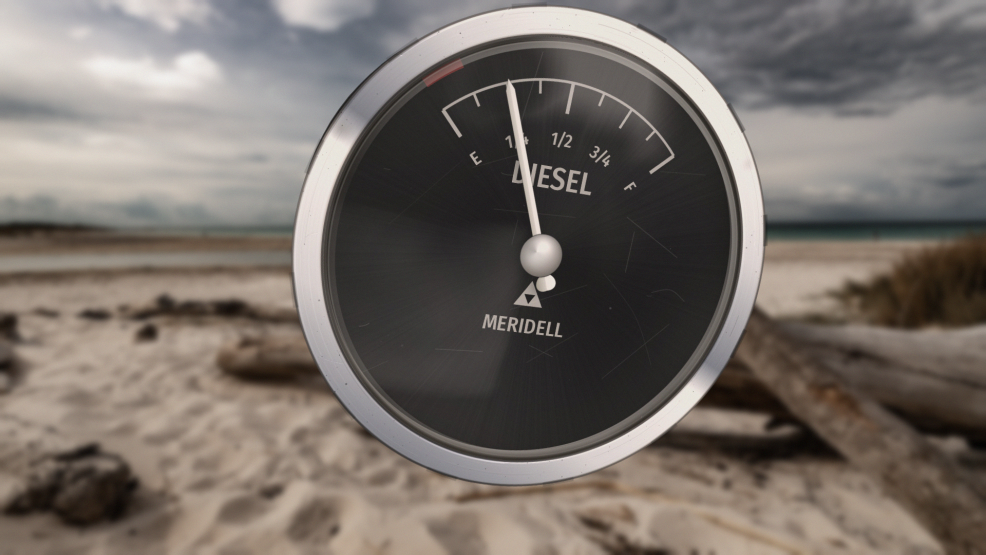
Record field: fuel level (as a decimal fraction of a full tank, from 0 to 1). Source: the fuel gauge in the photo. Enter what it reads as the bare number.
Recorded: 0.25
